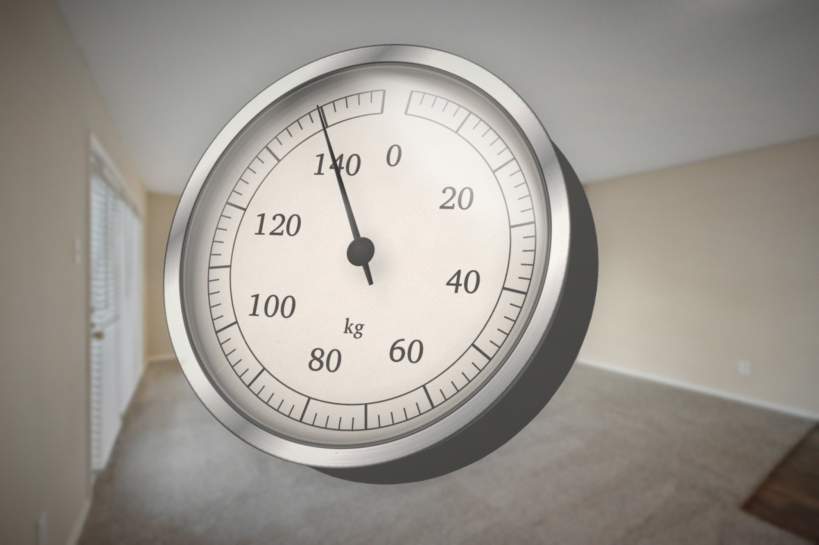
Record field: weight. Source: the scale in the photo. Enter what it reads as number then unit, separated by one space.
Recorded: 140 kg
